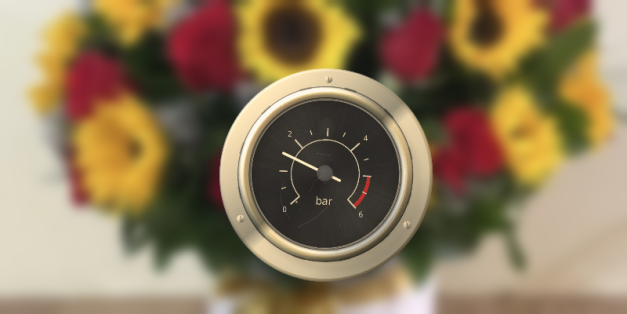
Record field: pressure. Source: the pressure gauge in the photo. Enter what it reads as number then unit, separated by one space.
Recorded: 1.5 bar
